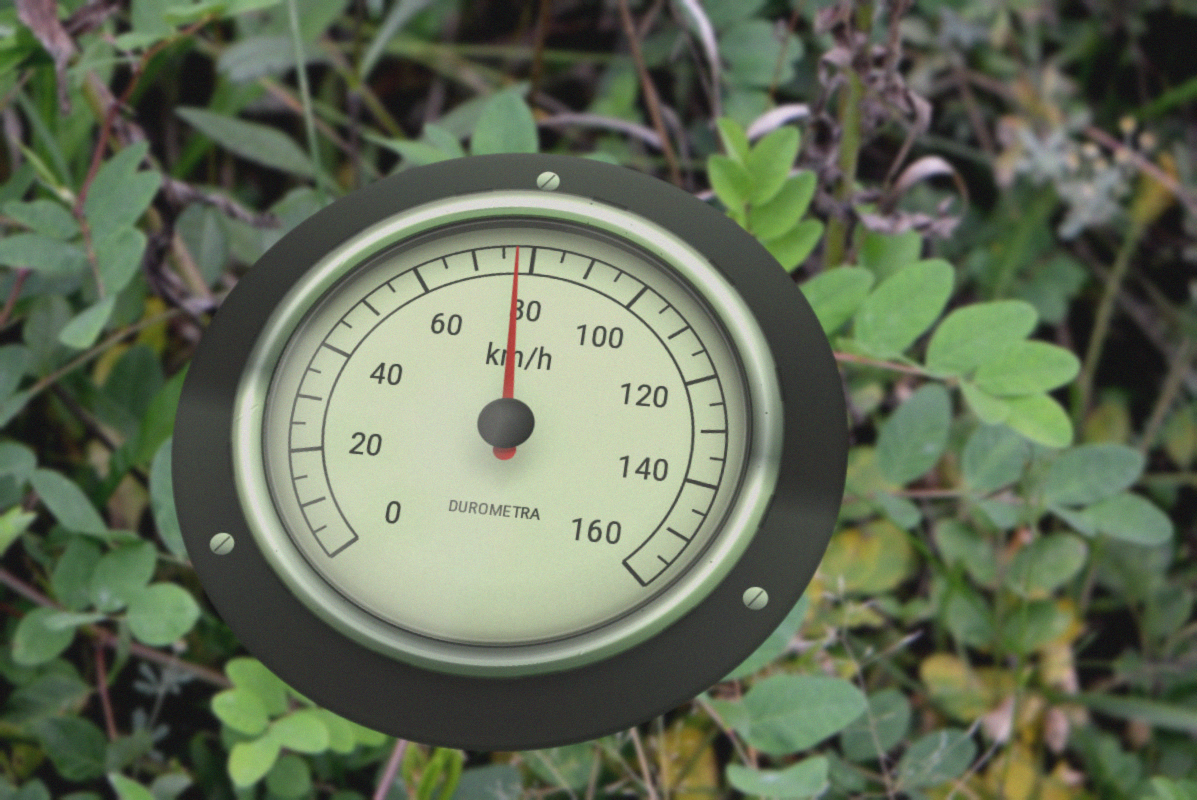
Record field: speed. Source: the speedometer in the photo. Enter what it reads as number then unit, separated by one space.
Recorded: 77.5 km/h
